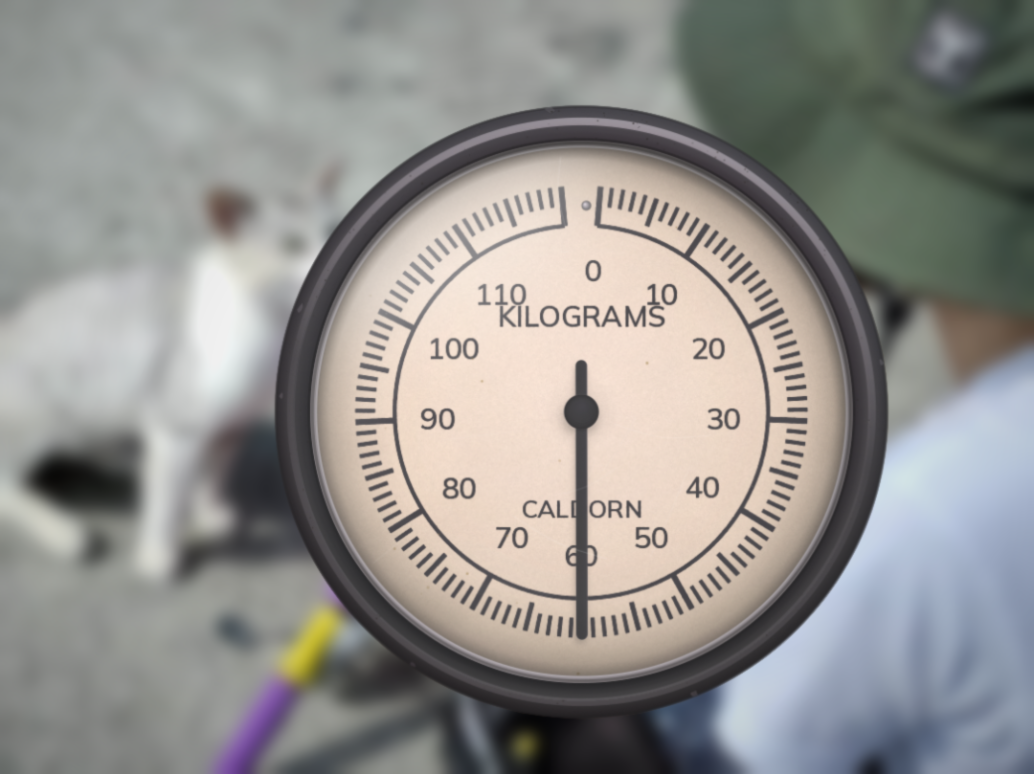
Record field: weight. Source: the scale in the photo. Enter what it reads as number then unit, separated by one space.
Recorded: 60 kg
